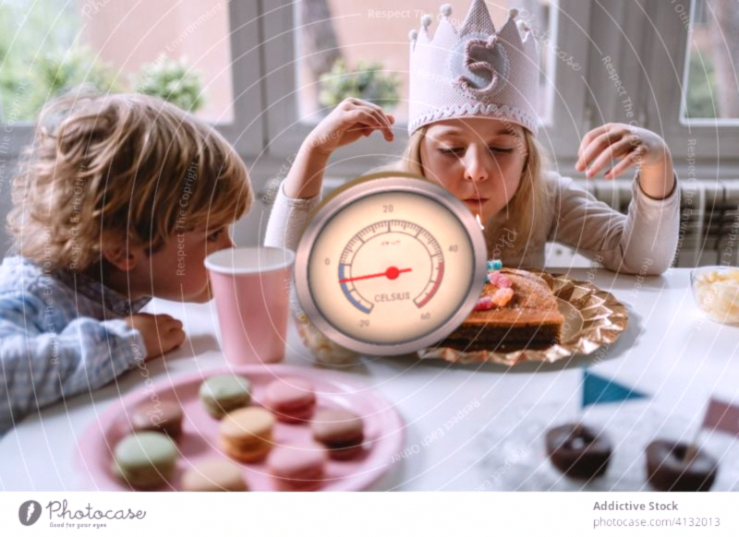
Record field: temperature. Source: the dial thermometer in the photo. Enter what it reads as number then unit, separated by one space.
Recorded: -5 °C
